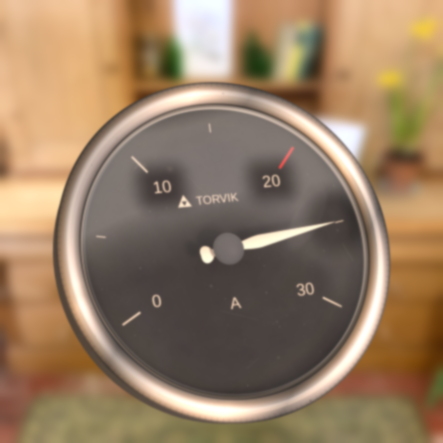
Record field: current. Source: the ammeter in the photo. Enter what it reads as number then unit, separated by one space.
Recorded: 25 A
